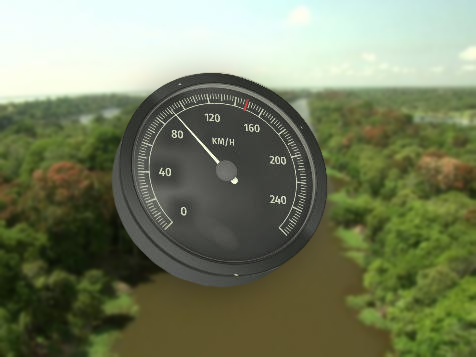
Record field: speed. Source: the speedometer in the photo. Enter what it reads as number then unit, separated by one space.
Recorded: 90 km/h
